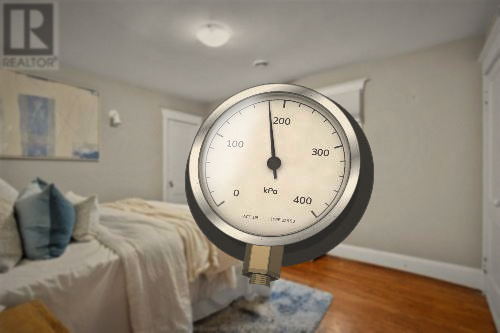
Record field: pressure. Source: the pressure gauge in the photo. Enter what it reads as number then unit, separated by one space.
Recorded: 180 kPa
